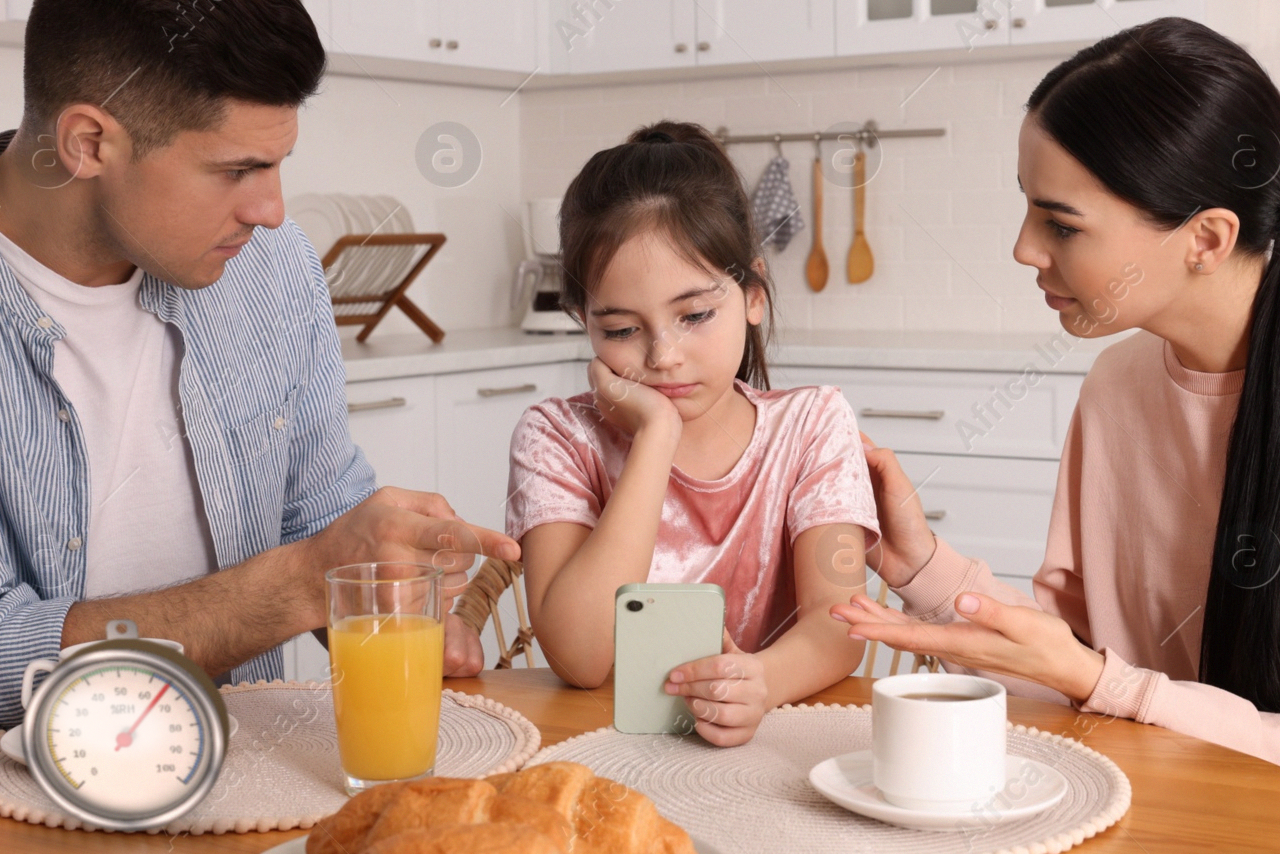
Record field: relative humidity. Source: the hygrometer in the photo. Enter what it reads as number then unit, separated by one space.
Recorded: 65 %
